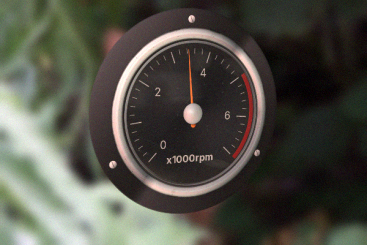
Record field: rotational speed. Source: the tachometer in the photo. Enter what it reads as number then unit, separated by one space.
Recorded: 3400 rpm
